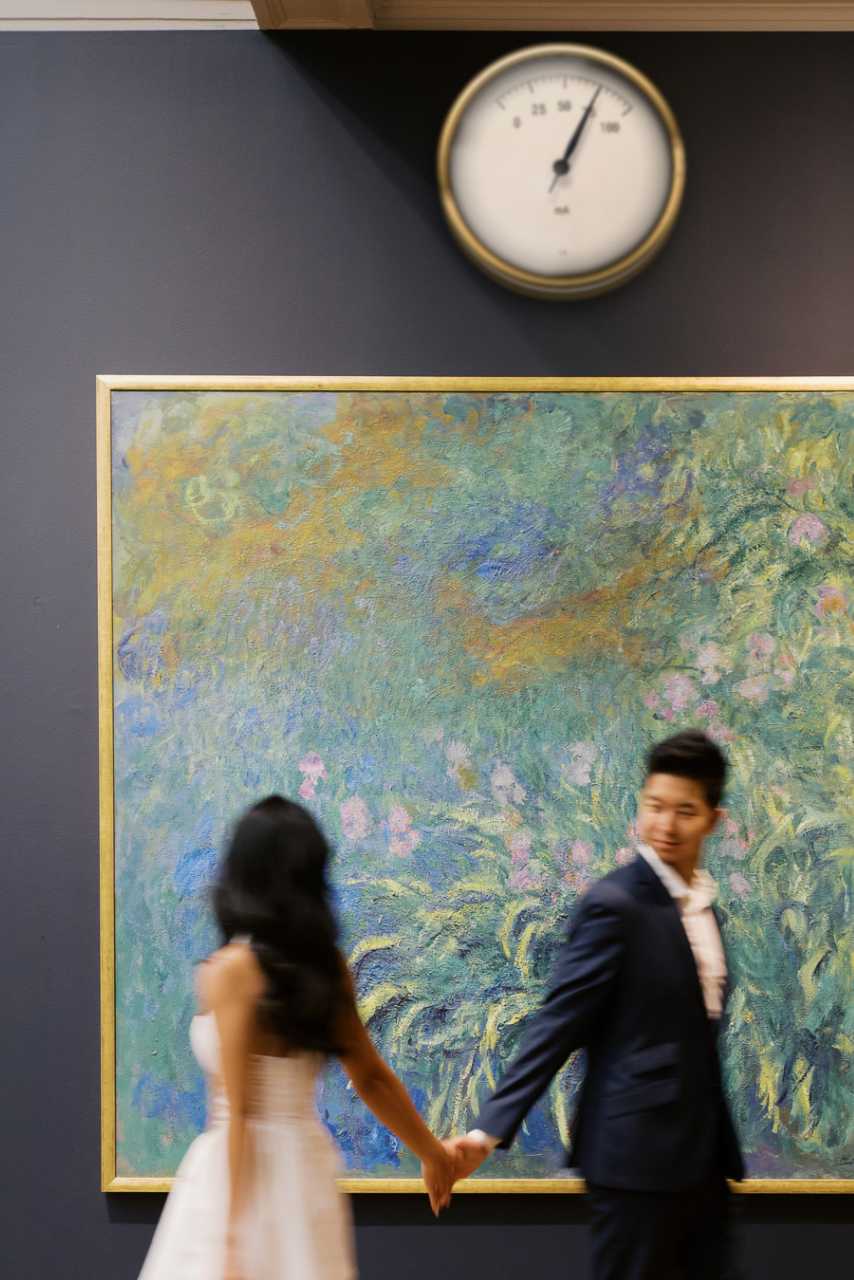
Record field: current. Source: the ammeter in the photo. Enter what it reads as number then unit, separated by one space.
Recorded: 75 mA
